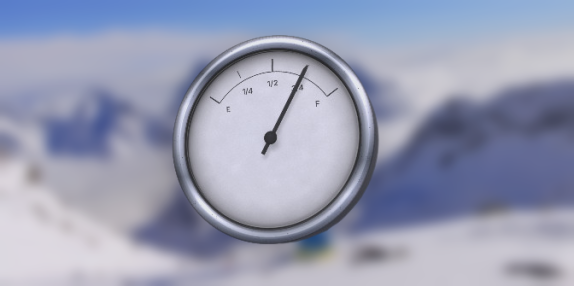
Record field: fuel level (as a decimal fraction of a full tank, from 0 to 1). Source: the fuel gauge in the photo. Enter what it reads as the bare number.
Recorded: 0.75
